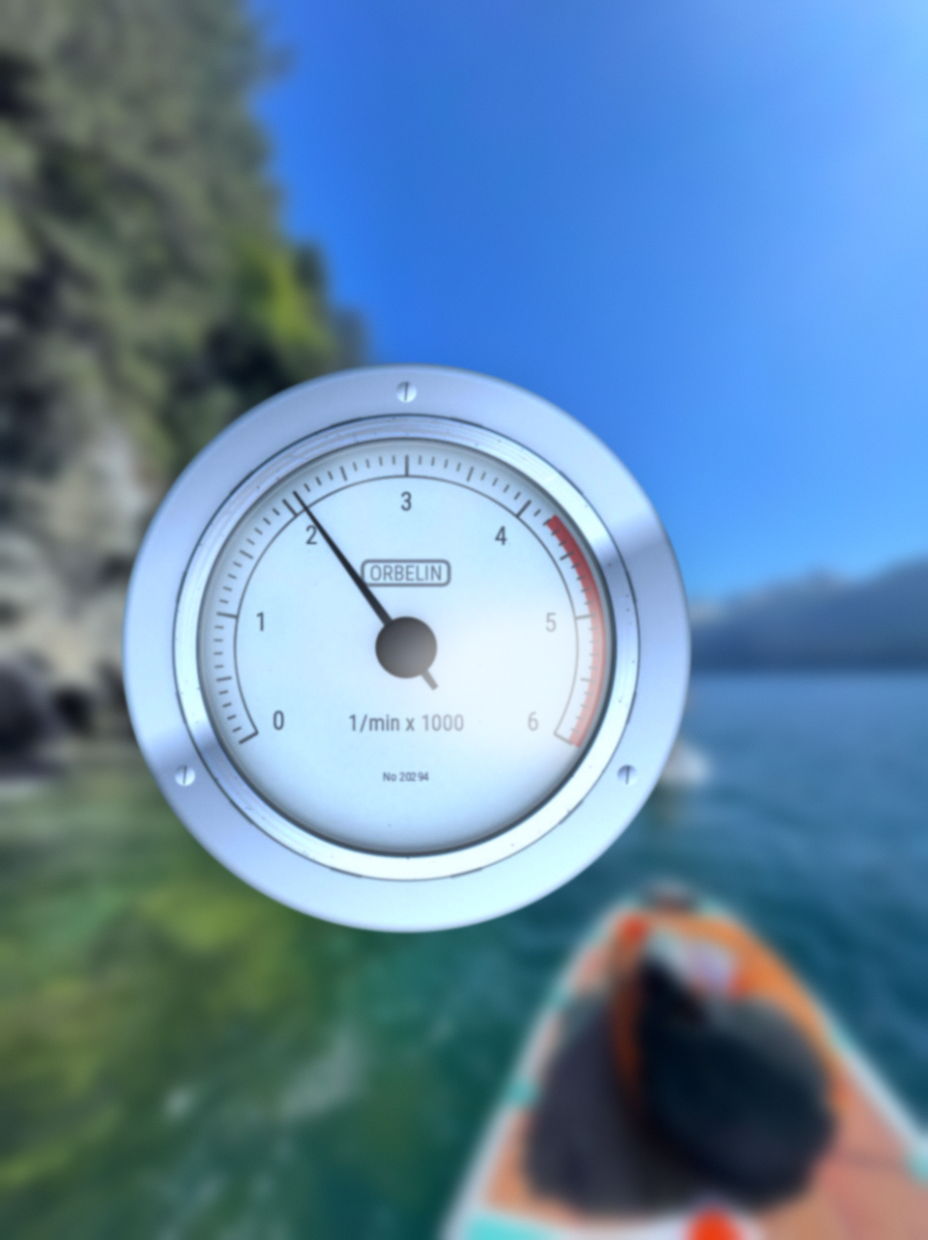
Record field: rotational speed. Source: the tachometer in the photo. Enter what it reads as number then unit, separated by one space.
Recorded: 2100 rpm
